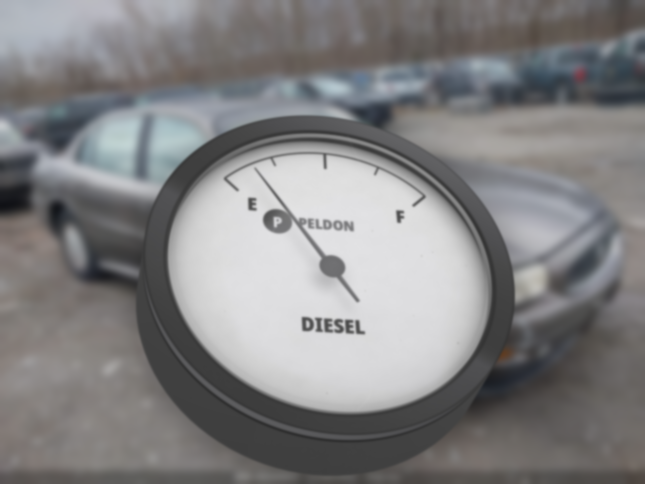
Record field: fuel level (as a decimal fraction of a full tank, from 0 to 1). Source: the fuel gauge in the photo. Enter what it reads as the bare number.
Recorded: 0.125
